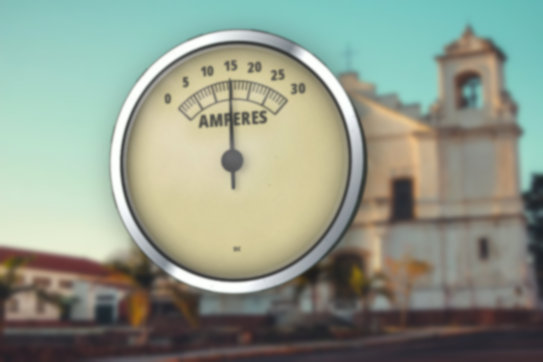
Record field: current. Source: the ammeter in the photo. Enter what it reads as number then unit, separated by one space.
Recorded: 15 A
